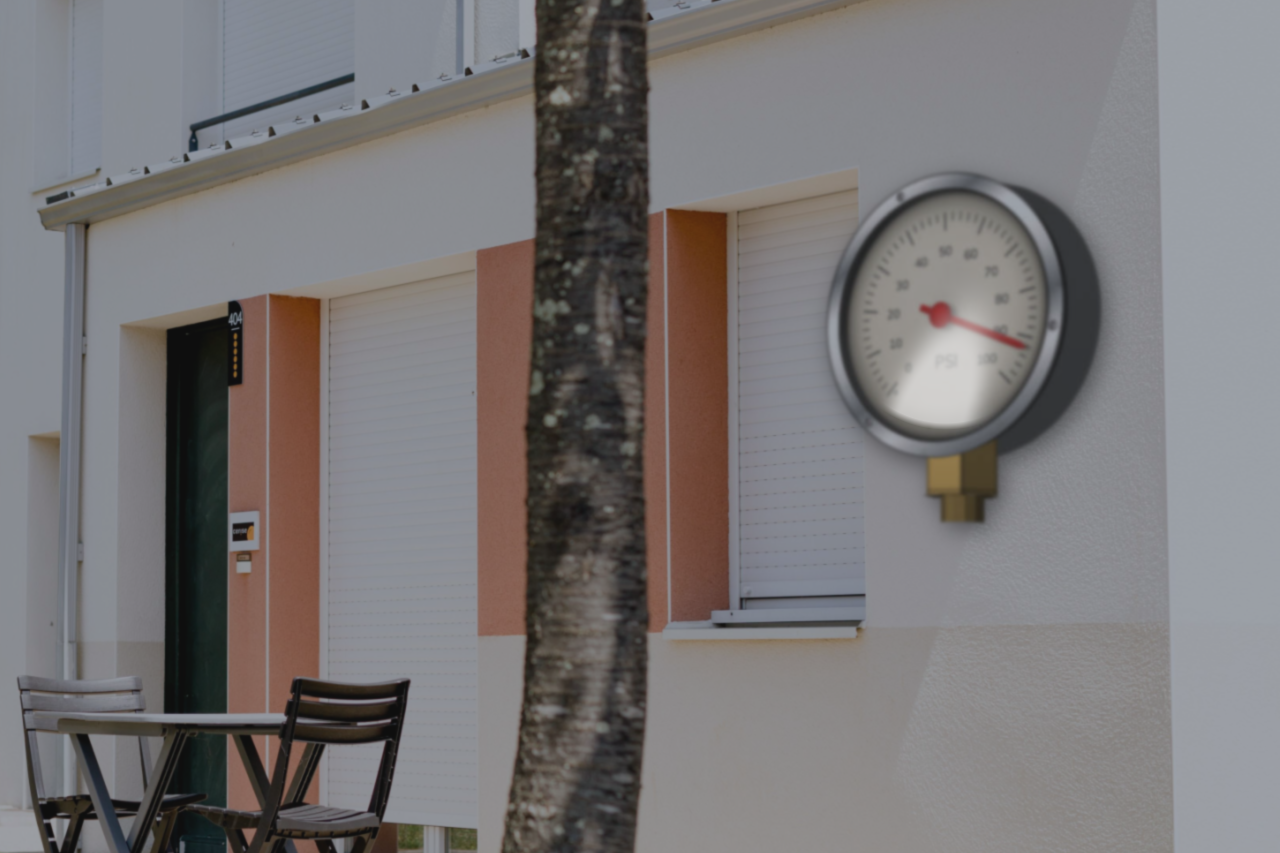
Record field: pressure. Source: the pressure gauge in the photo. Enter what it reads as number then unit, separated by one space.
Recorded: 92 psi
